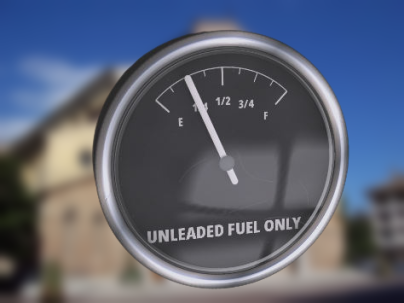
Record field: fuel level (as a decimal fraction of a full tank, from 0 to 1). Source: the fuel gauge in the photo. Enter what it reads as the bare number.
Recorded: 0.25
